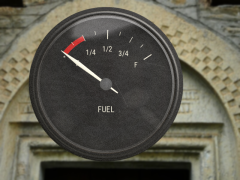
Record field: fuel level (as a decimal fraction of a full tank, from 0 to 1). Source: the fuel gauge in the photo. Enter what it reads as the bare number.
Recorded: 0
